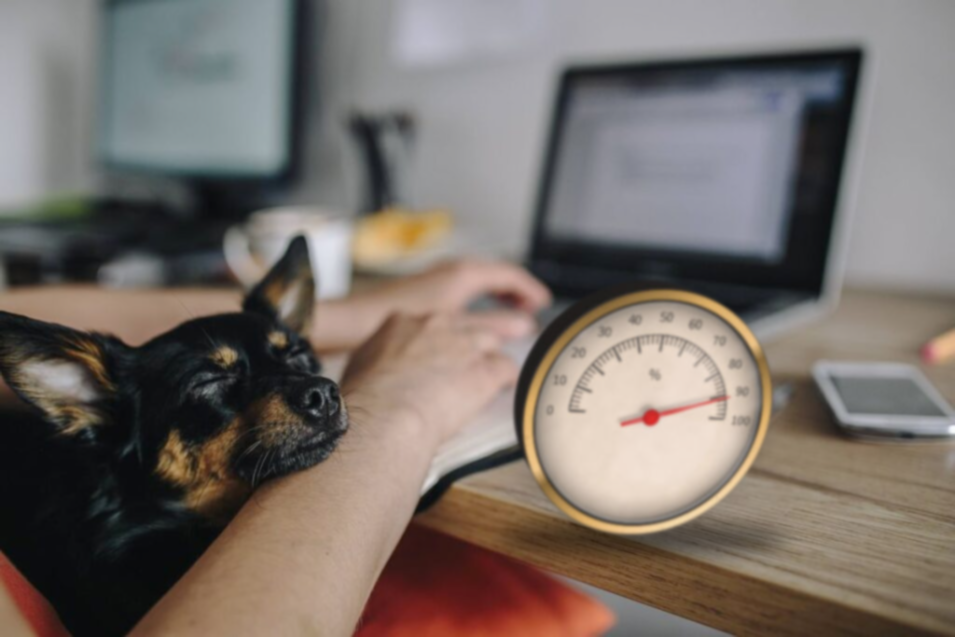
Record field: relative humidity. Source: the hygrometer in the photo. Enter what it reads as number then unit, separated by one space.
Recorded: 90 %
